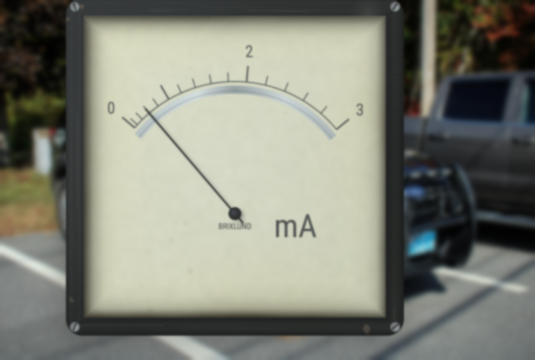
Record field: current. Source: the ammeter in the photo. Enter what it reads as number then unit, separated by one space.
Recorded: 0.6 mA
